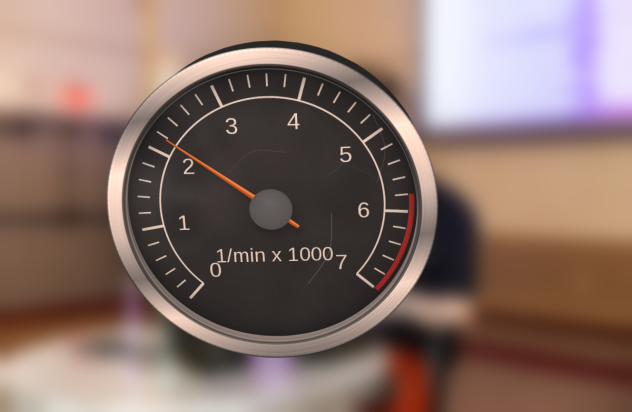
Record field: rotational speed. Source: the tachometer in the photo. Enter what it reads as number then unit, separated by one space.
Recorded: 2200 rpm
